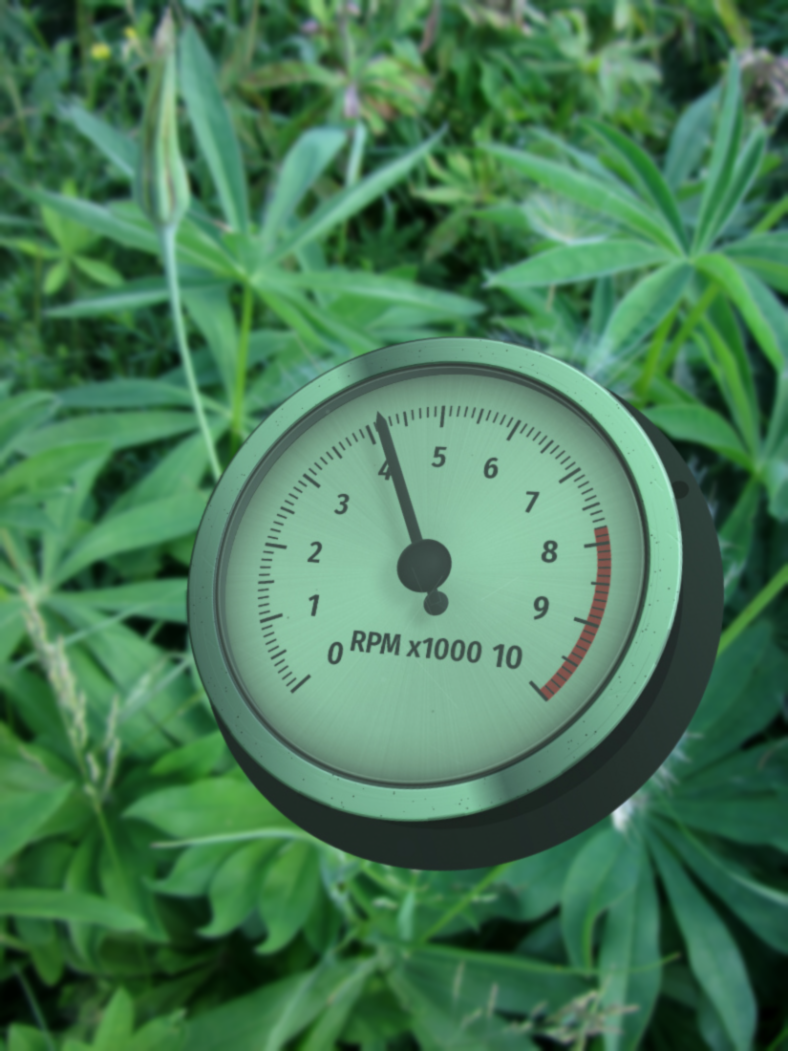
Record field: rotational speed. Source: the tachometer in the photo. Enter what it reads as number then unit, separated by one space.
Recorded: 4200 rpm
